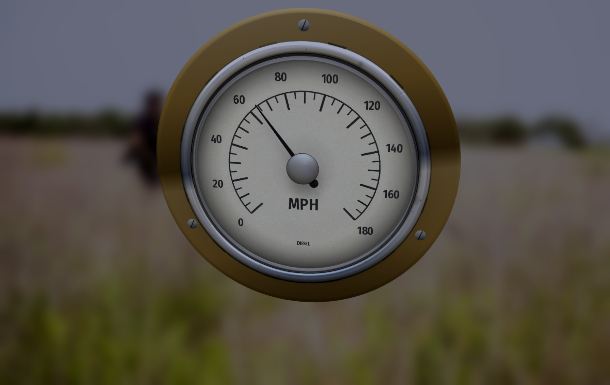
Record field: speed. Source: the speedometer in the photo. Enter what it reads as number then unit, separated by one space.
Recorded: 65 mph
